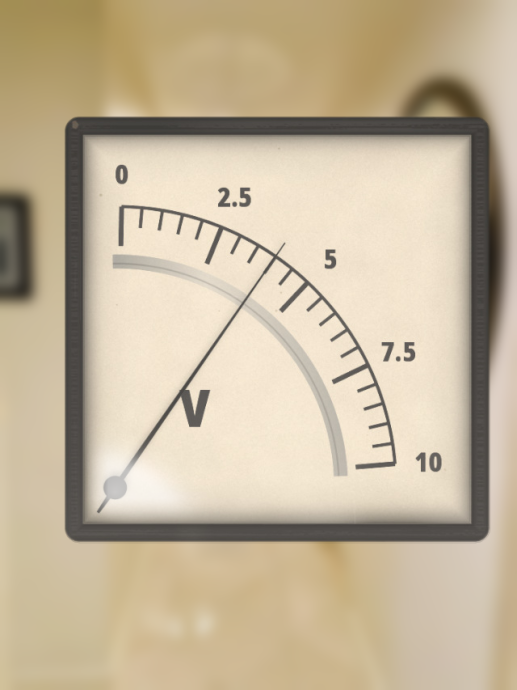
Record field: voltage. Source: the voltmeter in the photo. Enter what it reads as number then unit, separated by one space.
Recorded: 4 V
